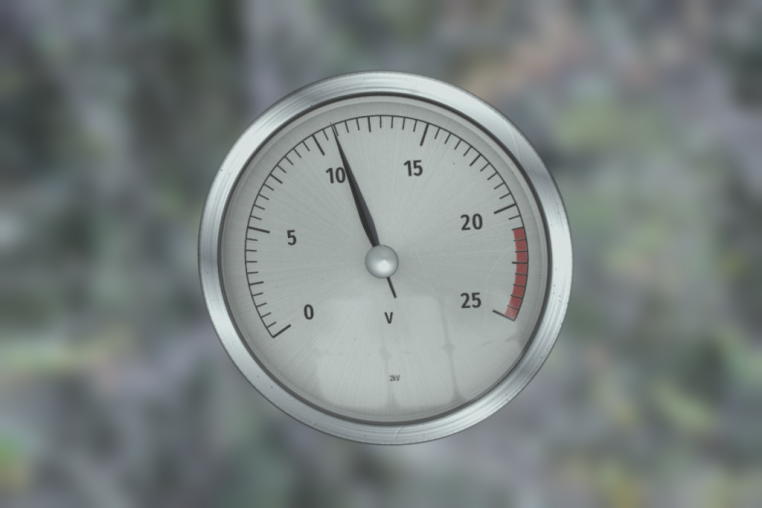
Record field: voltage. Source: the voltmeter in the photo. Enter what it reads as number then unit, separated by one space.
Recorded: 11 V
